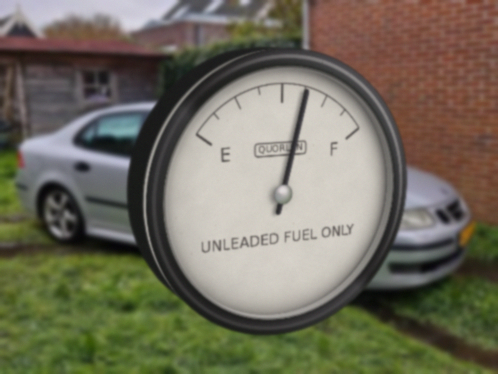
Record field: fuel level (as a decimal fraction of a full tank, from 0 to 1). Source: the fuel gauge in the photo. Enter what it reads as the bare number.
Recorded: 0.625
